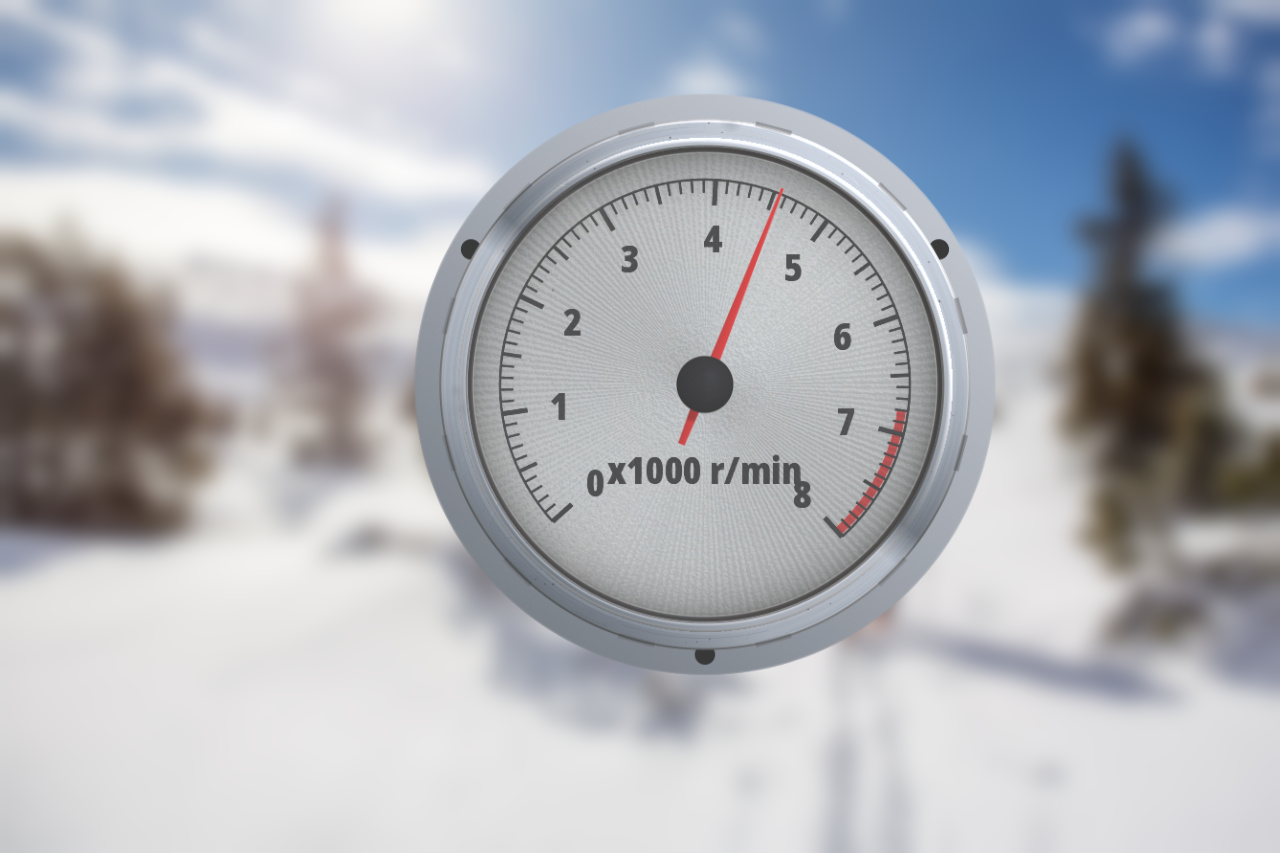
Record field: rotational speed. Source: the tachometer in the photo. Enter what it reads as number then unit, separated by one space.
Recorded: 4550 rpm
